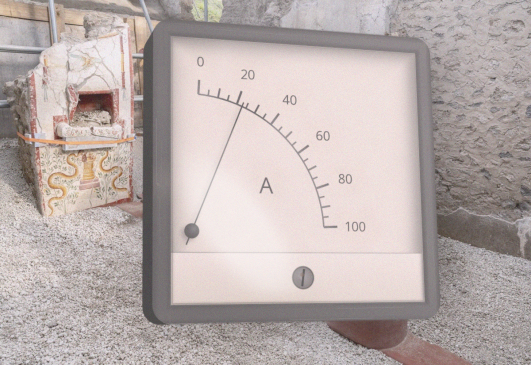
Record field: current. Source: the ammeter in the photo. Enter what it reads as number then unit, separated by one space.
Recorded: 22.5 A
